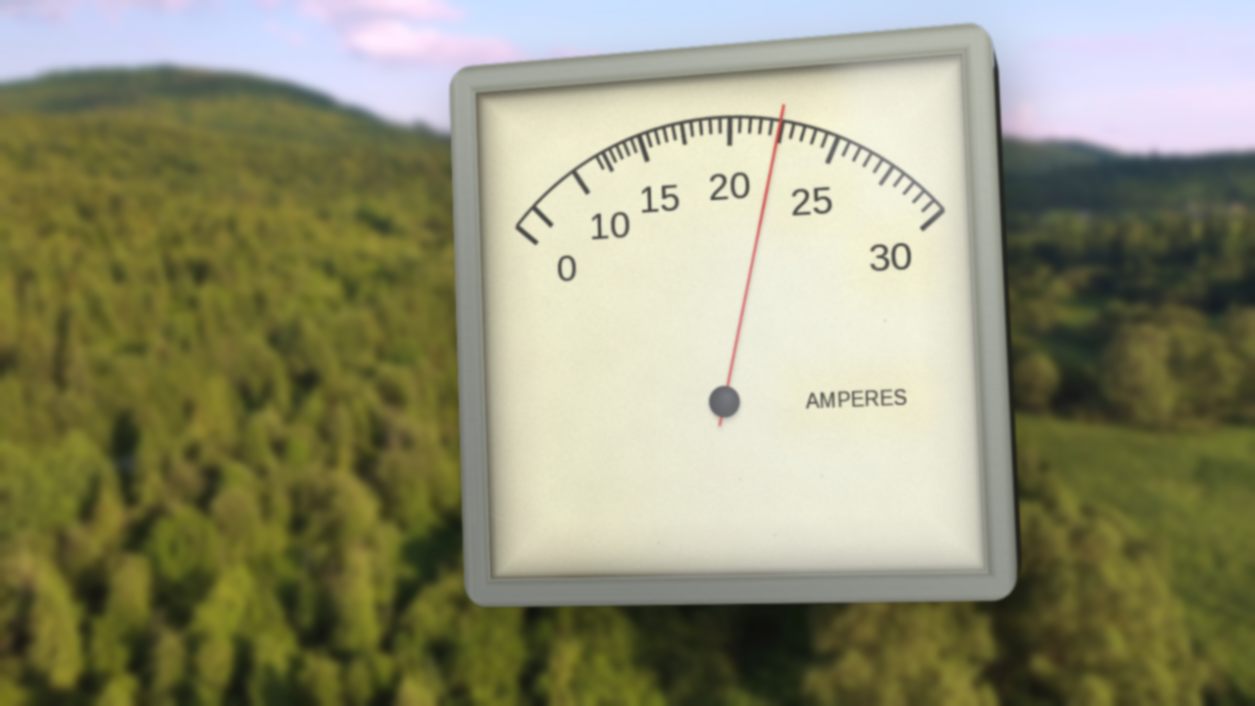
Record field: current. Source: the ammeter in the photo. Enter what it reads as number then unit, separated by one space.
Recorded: 22.5 A
